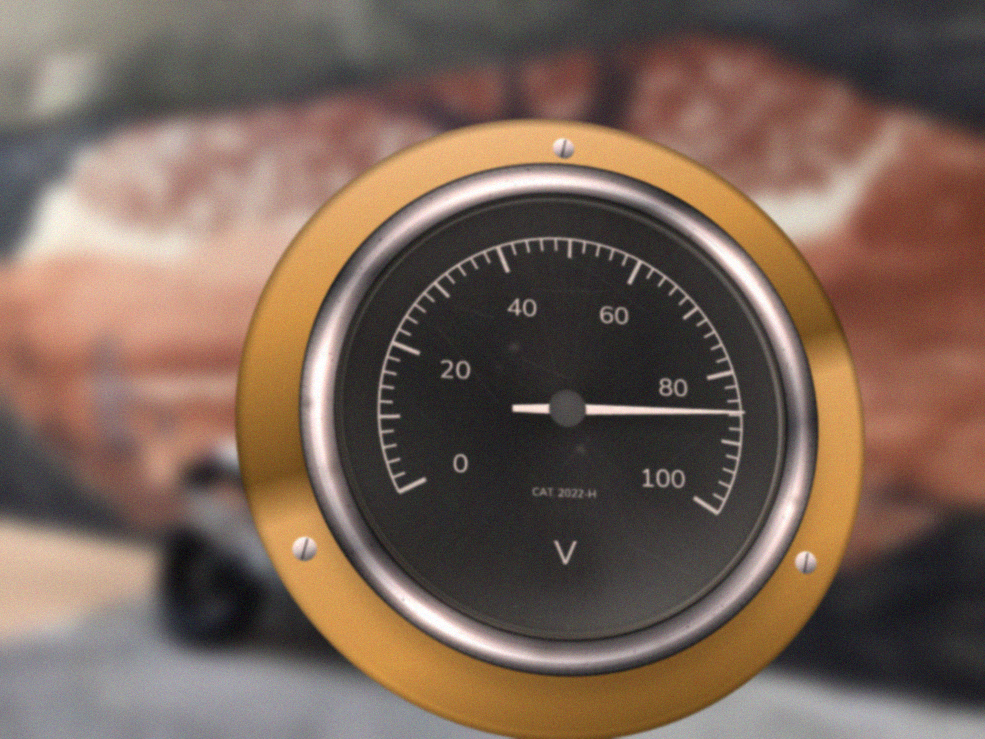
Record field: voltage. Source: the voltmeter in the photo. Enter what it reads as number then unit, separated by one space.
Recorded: 86 V
